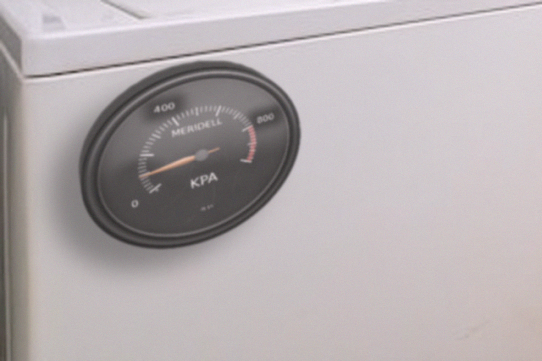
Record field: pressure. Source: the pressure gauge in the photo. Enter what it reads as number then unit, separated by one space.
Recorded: 100 kPa
